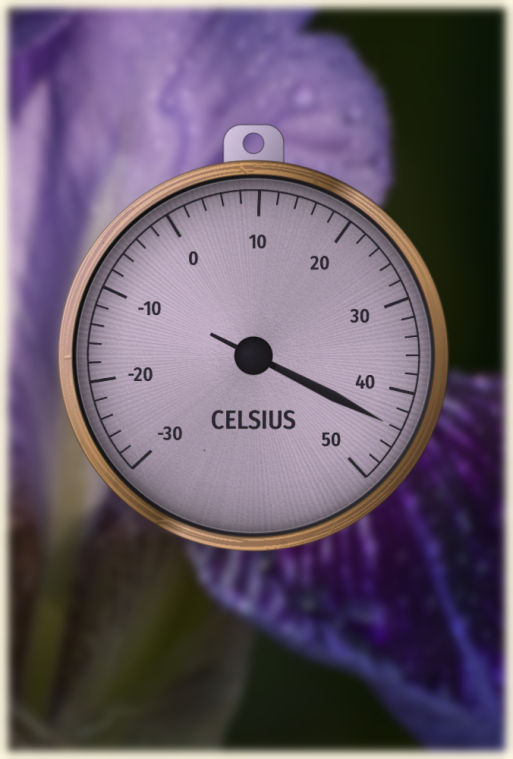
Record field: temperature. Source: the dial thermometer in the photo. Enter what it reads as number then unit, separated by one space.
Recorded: 44 °C
